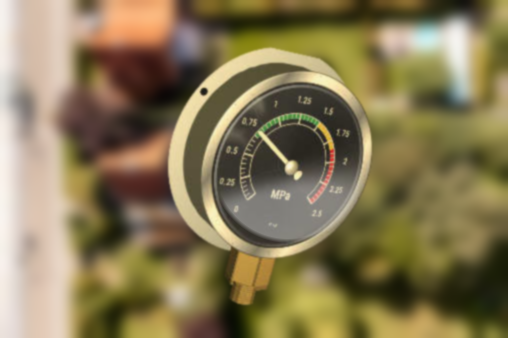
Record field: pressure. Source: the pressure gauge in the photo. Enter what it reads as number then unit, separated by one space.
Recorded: 0.75 MPa
